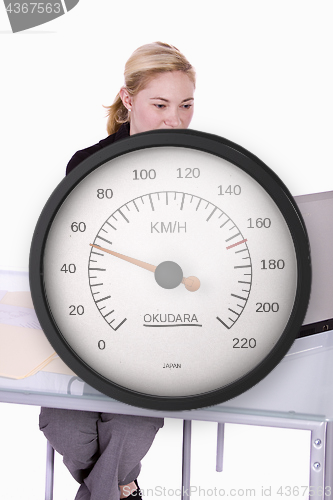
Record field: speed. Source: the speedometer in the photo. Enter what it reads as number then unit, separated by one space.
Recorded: 55 km/h
